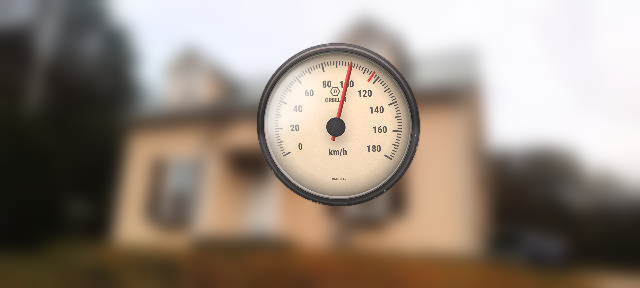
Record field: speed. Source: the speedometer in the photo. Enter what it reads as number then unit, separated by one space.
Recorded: 100 km/h
